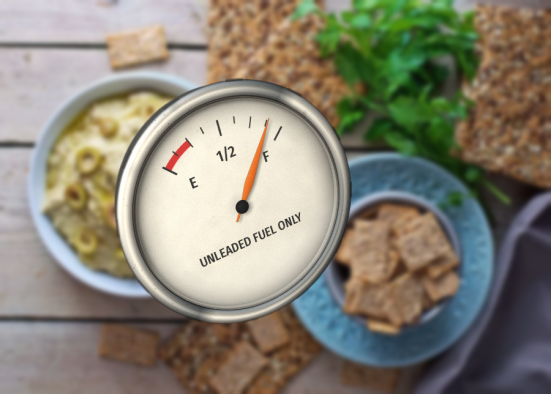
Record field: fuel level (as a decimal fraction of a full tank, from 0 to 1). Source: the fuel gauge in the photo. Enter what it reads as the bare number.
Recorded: 0.875
